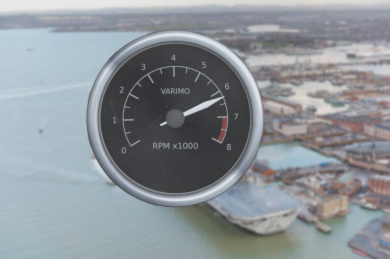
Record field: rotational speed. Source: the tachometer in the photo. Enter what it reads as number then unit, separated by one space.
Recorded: 6250 rpm
